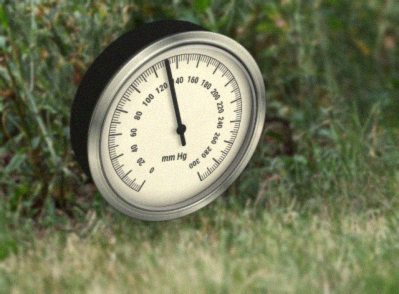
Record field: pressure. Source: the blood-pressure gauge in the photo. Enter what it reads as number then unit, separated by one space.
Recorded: 130 mmHg
